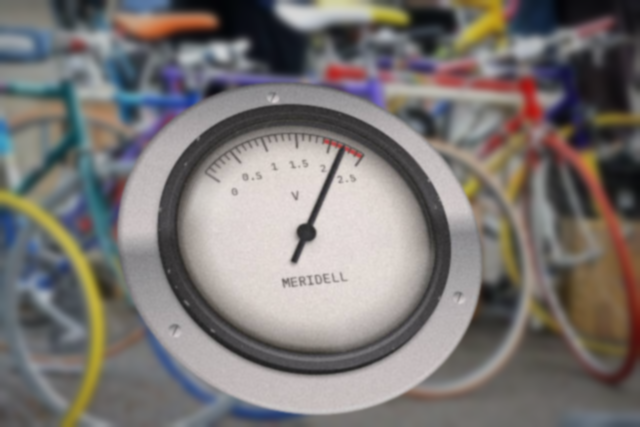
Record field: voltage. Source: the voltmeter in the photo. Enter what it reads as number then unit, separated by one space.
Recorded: 2.2 V
